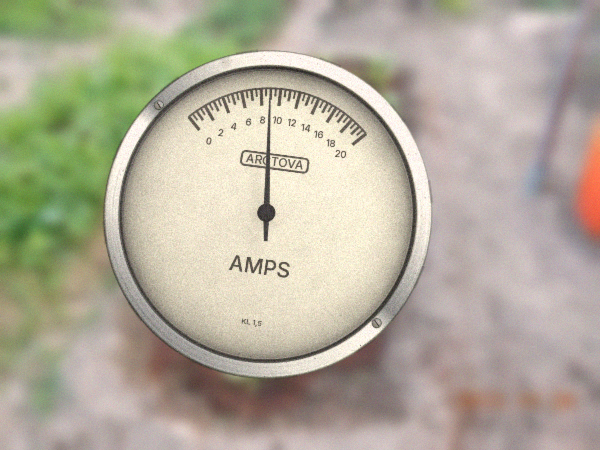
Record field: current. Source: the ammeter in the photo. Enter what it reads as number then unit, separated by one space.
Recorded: 9 A
